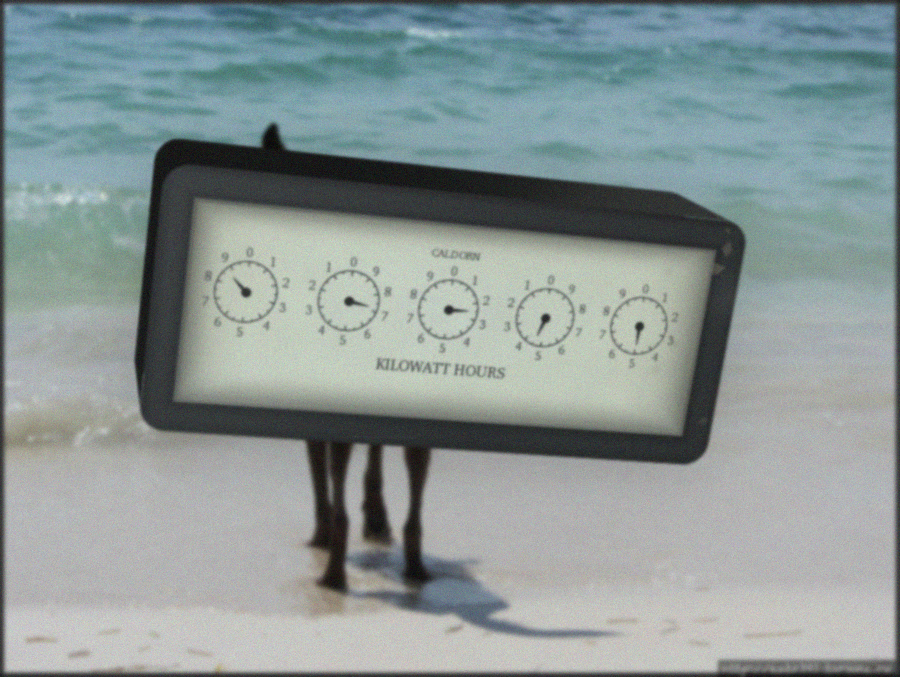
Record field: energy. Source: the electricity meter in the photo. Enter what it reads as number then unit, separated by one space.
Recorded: 87245 kWh
